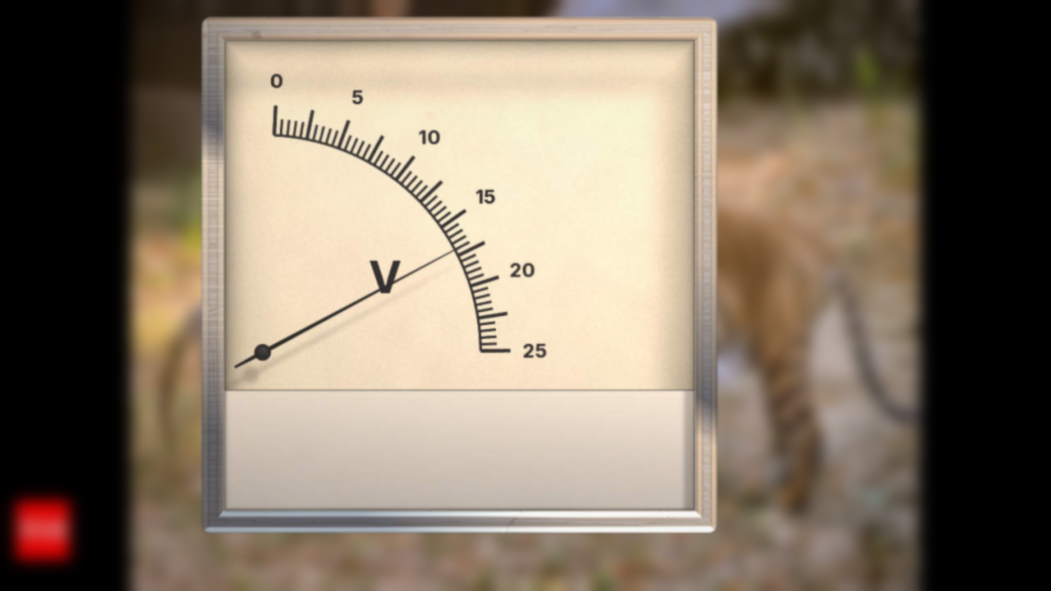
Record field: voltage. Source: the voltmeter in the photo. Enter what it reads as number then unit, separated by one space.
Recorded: 17 V
